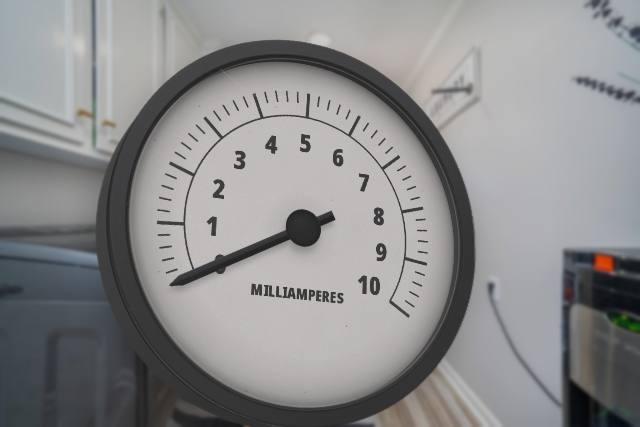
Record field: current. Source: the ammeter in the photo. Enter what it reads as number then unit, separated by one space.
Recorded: 0 mA
